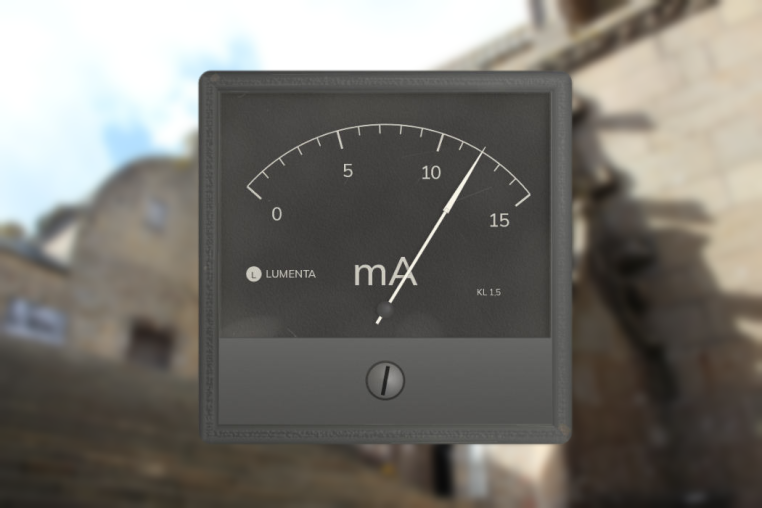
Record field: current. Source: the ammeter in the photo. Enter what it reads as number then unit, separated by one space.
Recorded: 12 mA
